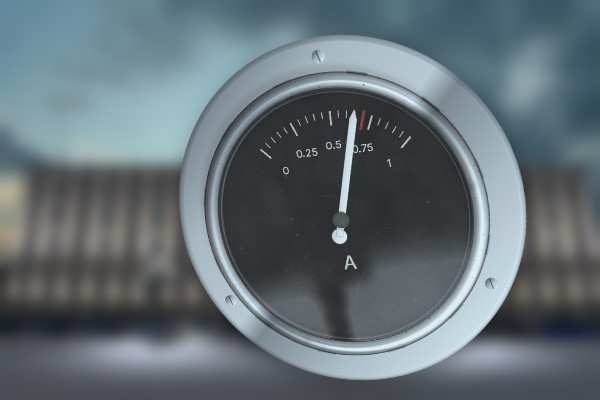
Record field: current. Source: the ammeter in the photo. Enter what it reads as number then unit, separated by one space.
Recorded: 0.65 A
